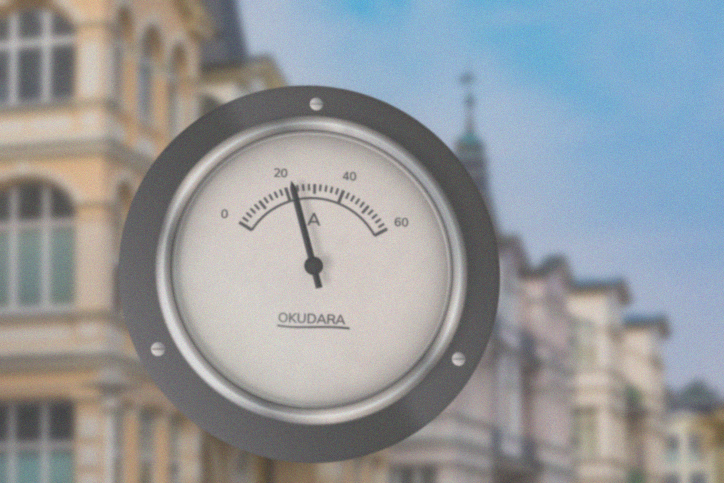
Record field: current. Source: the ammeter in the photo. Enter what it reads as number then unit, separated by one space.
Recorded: 22 A
